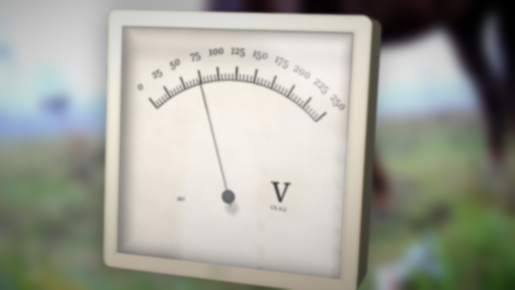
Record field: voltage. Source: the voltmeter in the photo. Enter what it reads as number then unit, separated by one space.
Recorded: 75 V
